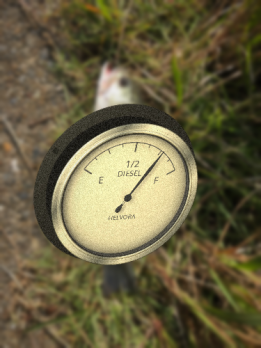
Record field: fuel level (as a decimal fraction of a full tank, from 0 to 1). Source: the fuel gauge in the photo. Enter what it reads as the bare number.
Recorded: 0.75
